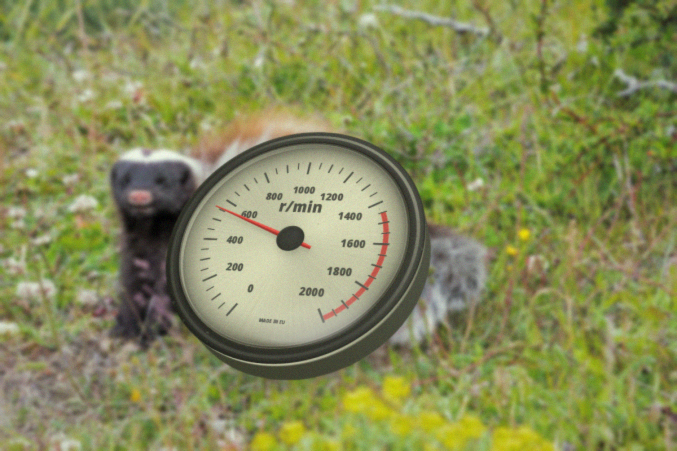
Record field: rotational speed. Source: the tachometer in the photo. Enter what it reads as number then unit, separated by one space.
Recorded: 550 rpm
